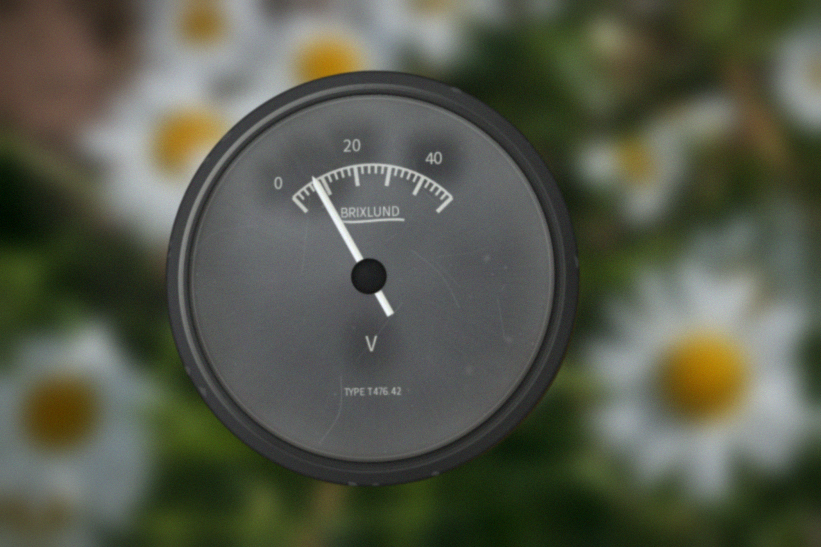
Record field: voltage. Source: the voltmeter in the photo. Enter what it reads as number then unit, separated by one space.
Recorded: 8 V
